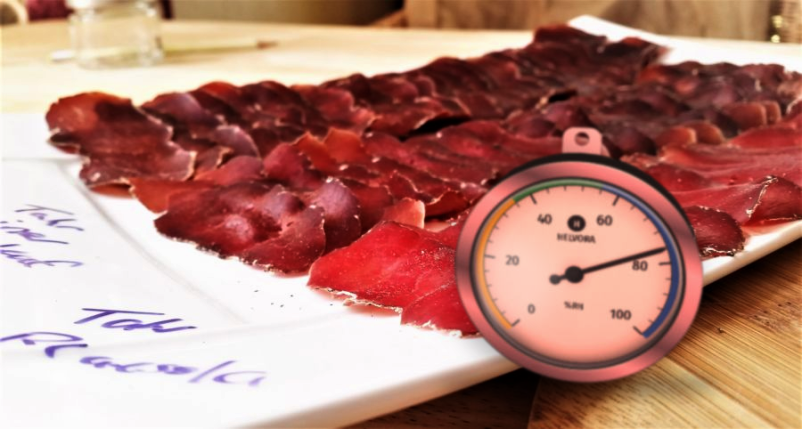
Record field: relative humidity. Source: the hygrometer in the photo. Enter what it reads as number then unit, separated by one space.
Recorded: 76 %
